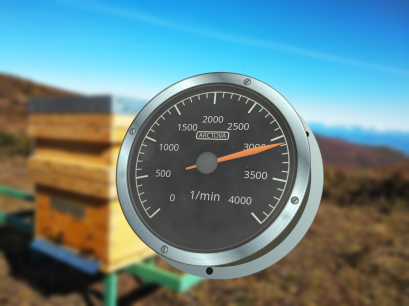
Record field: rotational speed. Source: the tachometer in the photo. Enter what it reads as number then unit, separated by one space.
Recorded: 3100 rpm
